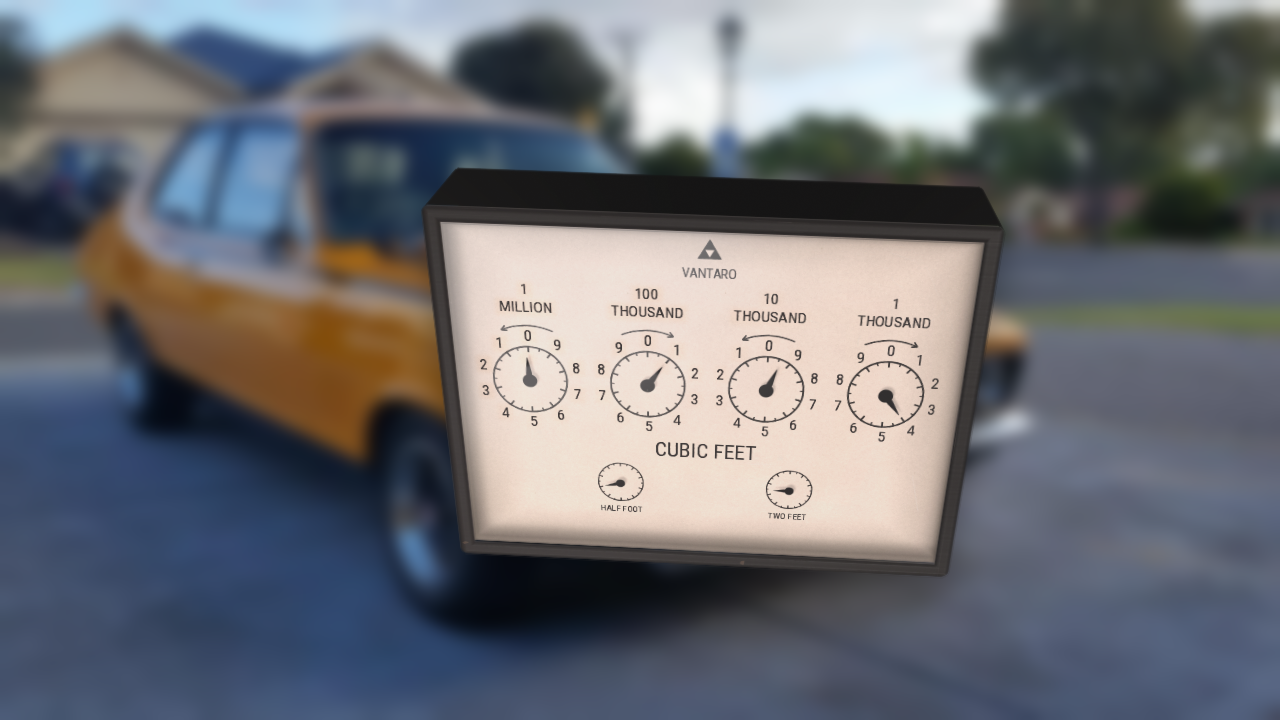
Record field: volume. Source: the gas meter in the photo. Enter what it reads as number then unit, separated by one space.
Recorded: 9400 ft³
